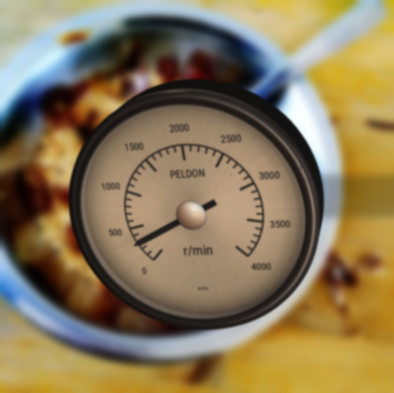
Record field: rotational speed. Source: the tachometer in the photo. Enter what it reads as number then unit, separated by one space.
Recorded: 300 rpm
